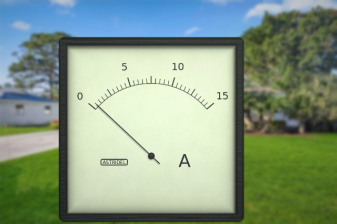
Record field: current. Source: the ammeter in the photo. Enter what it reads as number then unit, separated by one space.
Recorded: 0.5 A
